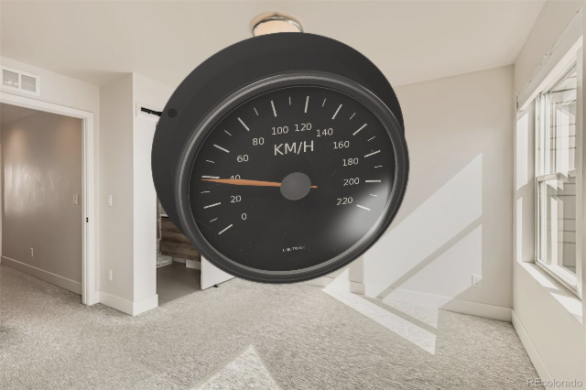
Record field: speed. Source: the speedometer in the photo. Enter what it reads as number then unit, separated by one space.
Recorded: 40 km/h
